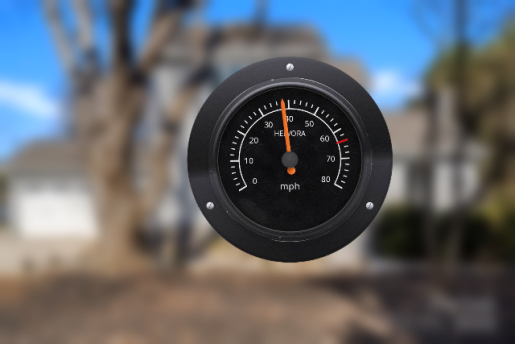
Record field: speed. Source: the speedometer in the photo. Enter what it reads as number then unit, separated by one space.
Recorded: 38 mph
